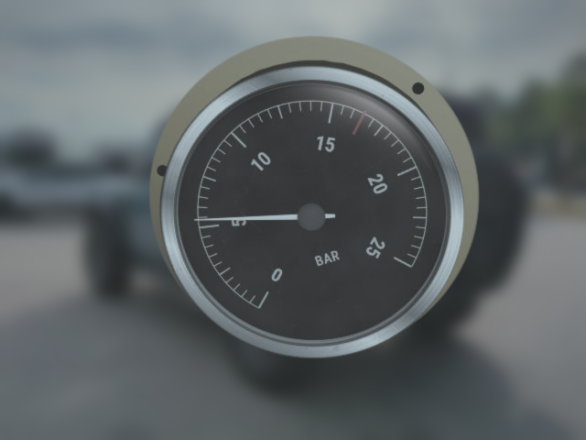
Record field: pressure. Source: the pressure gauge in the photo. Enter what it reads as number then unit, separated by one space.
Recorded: 5.5 bar
